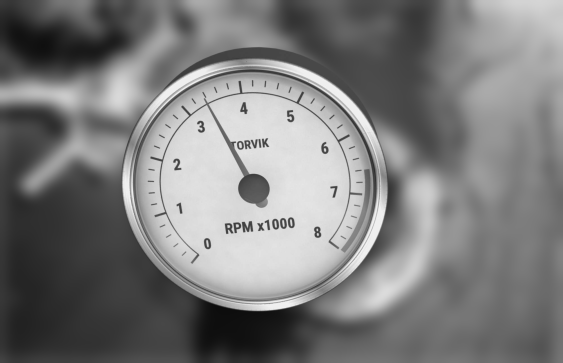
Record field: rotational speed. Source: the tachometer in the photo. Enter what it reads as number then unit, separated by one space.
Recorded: 3400 rpm
